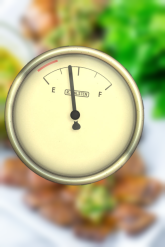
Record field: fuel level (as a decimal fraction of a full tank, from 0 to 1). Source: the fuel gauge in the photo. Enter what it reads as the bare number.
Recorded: 0.375
